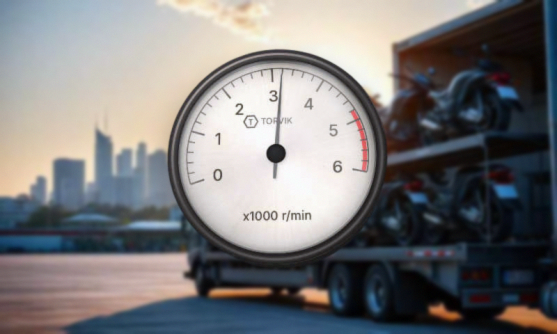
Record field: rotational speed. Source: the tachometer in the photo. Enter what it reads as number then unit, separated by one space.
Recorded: 3200 rpm
